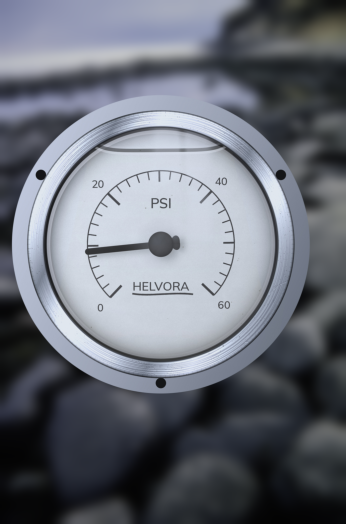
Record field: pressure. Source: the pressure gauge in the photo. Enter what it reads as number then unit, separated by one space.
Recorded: 9 psi
